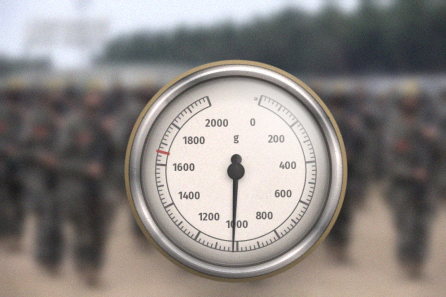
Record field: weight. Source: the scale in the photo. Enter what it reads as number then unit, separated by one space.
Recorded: 1020 g
